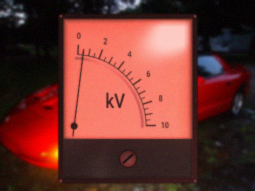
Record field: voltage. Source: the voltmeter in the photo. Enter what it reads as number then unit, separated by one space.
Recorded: 0.5 kV
